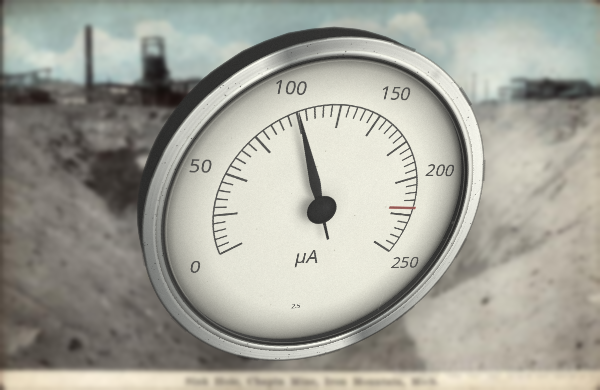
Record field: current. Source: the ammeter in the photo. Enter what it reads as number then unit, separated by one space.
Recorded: 100 µA
